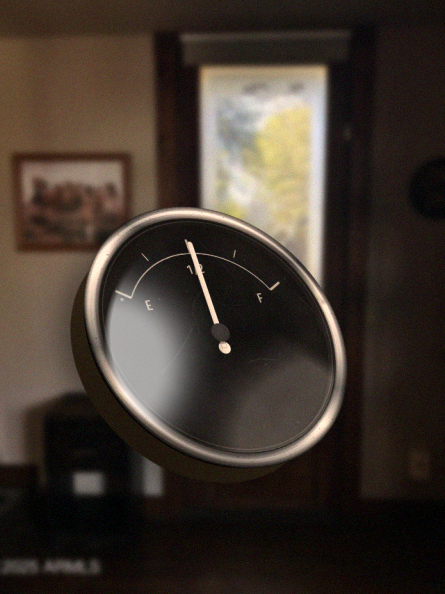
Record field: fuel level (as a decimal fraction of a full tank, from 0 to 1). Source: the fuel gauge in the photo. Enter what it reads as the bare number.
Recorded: 0.5
